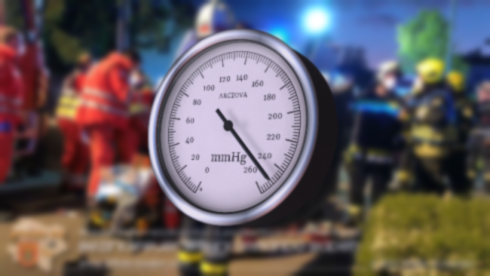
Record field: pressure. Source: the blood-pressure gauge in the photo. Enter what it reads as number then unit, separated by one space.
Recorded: 250 mmHg
